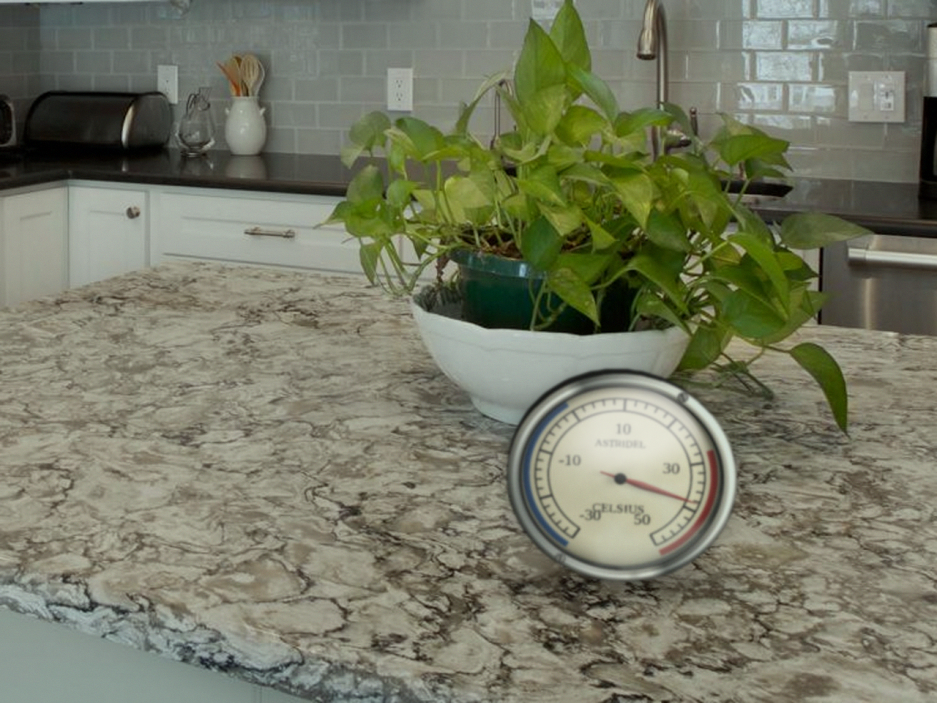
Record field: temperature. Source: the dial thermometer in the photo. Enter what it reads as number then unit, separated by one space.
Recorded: 38 °C
